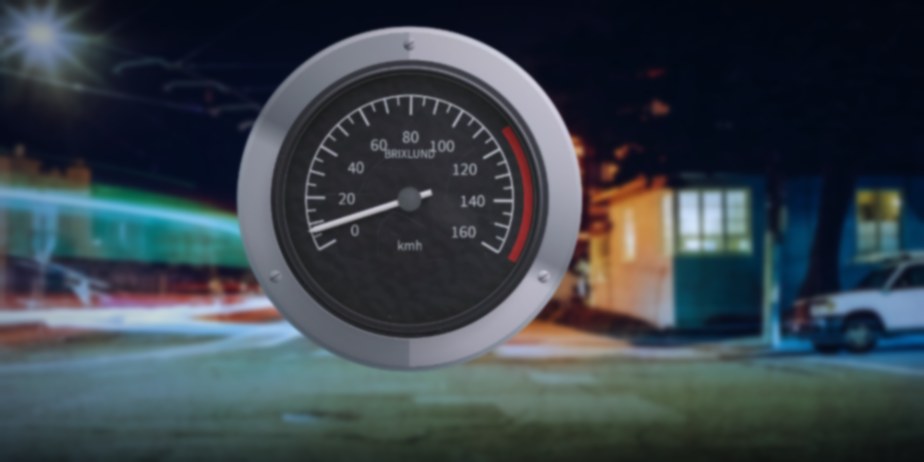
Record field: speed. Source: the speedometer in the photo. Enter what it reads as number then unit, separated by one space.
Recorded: 7.5 km/h
